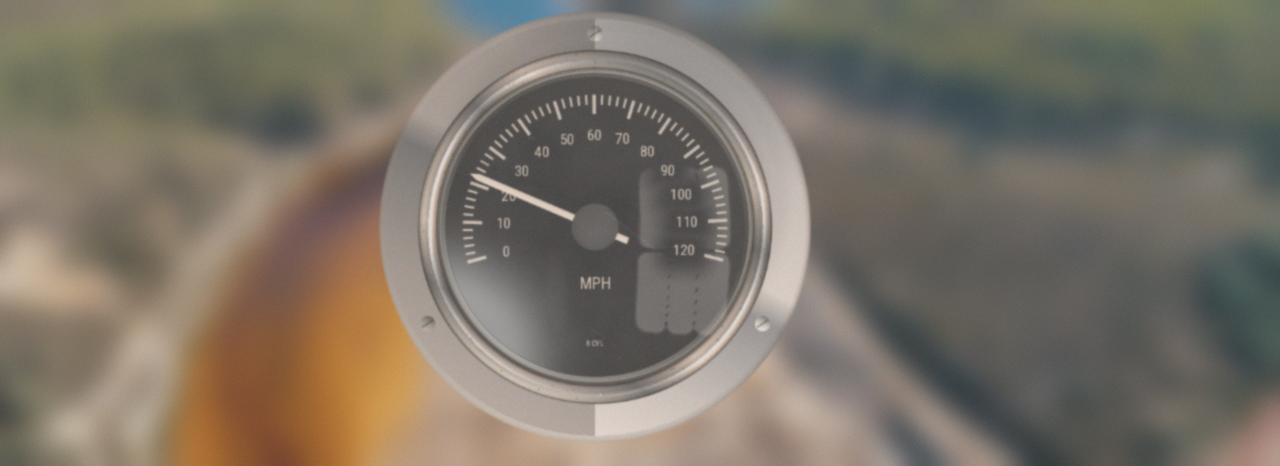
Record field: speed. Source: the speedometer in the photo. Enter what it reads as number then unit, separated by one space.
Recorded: 22 mph
